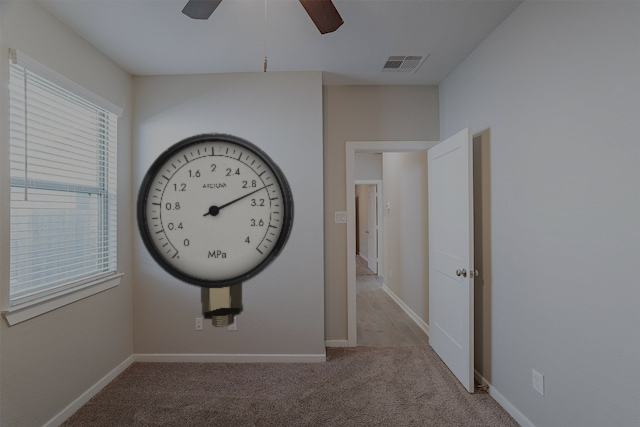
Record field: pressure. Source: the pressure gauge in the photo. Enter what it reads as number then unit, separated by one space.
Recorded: 3 MPa
